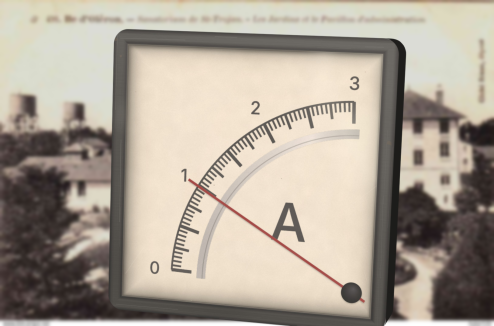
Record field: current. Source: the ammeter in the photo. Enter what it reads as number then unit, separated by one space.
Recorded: 1 A
